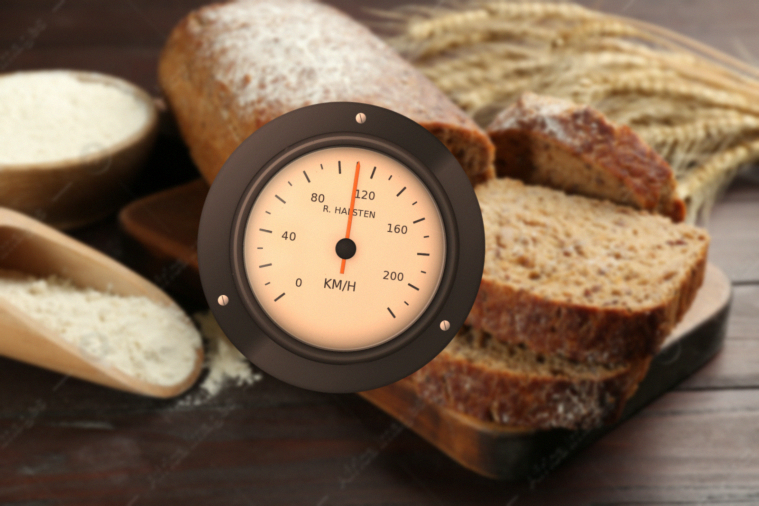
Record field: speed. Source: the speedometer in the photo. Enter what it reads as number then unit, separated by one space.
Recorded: 110 km/h
